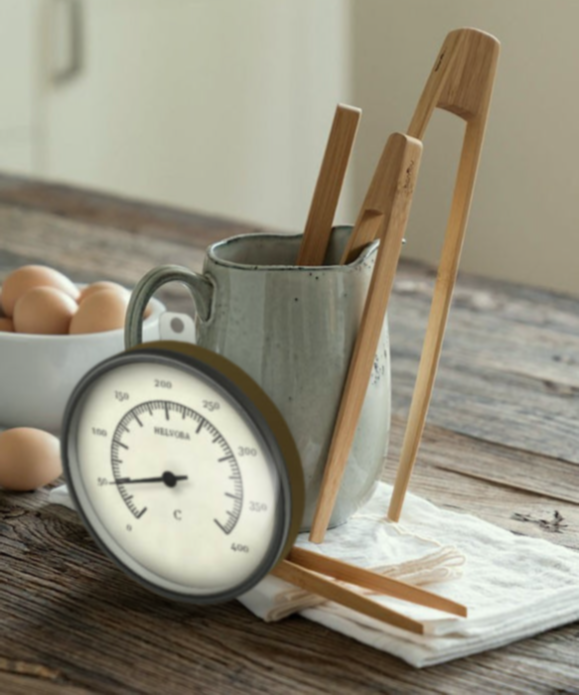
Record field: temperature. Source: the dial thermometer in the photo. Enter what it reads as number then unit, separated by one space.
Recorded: 50 °C
